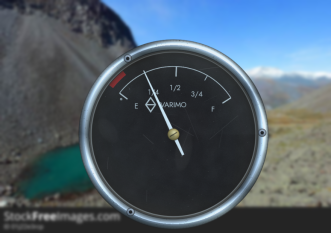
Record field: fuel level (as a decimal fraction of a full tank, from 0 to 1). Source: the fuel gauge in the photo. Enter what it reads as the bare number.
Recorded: 0.25
